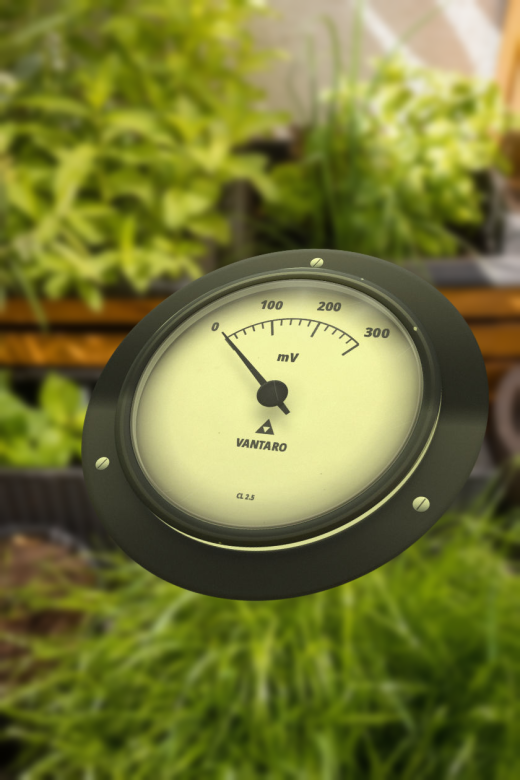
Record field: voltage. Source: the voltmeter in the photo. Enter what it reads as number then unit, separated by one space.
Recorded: 0 mV
